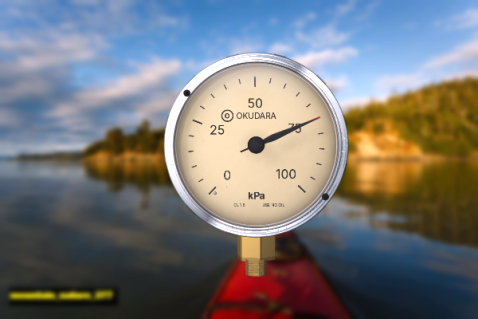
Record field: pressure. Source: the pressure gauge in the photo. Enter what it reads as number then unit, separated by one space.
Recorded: 75 kPa
